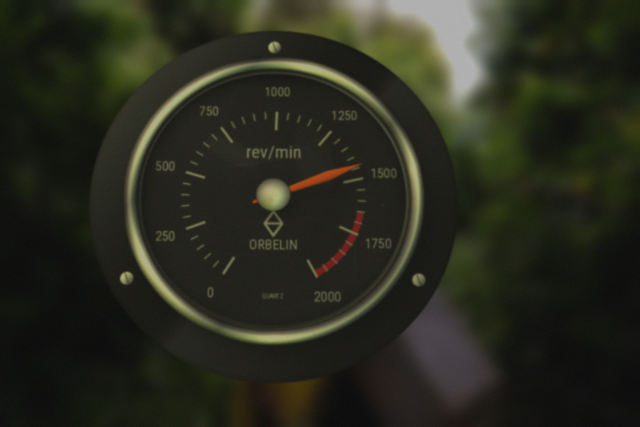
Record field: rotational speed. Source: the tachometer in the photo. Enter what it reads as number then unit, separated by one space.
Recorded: 1450 rpm
